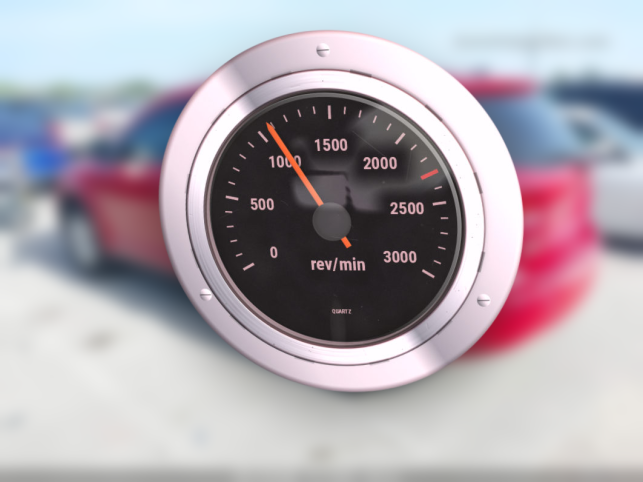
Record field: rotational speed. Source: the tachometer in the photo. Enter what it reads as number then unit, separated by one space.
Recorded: 1100 rpm
